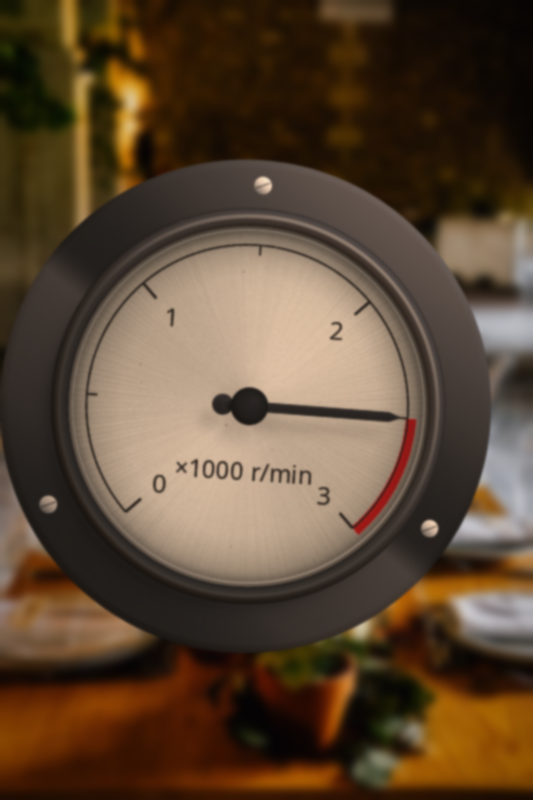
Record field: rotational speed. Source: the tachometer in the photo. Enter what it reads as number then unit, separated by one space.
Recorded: 2500 rpm
